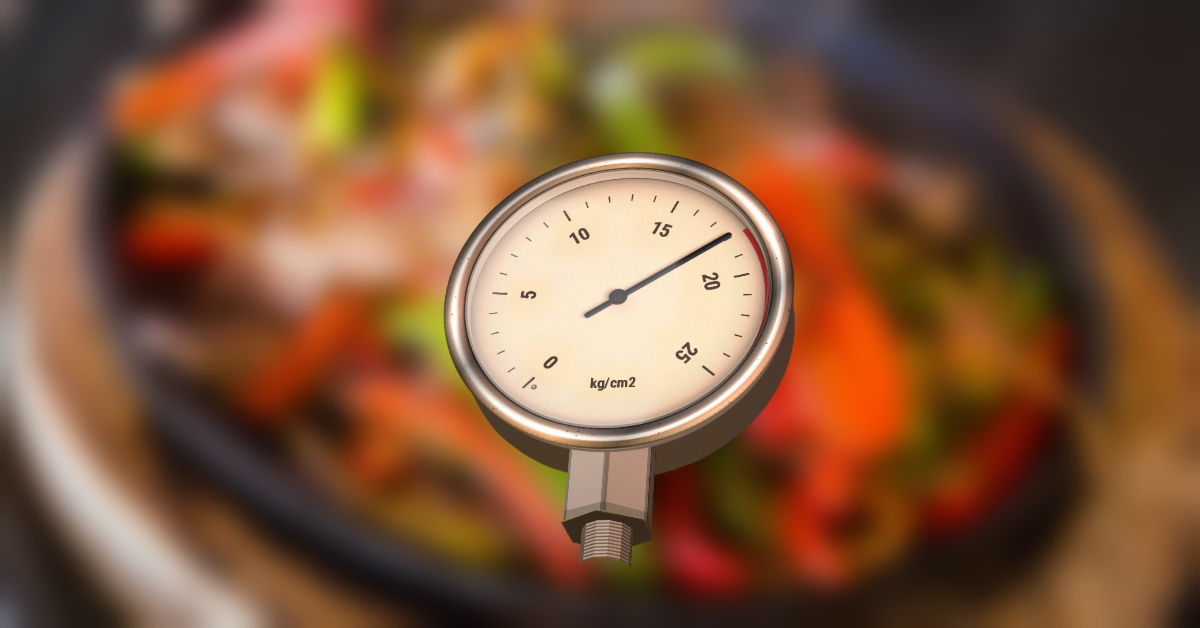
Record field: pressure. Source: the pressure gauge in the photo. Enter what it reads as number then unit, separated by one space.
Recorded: 18 kg/cm²
